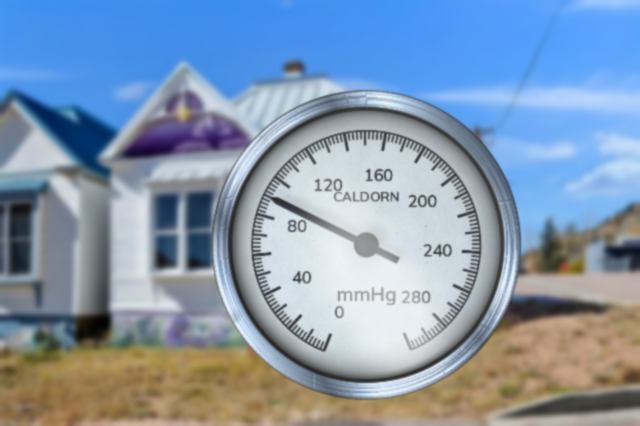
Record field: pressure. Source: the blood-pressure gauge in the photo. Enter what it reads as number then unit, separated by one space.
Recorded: 90 mmHg
